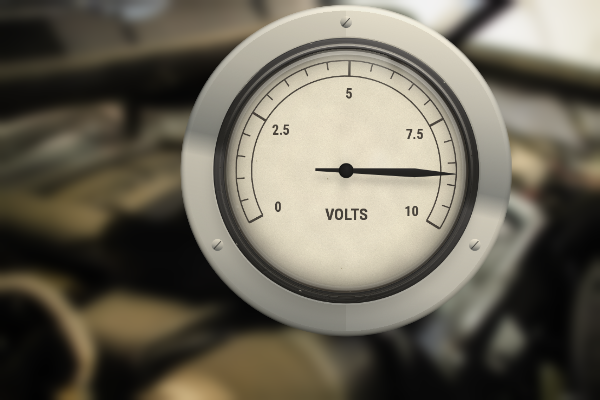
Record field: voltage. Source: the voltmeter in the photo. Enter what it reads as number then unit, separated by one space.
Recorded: 8.75 V
